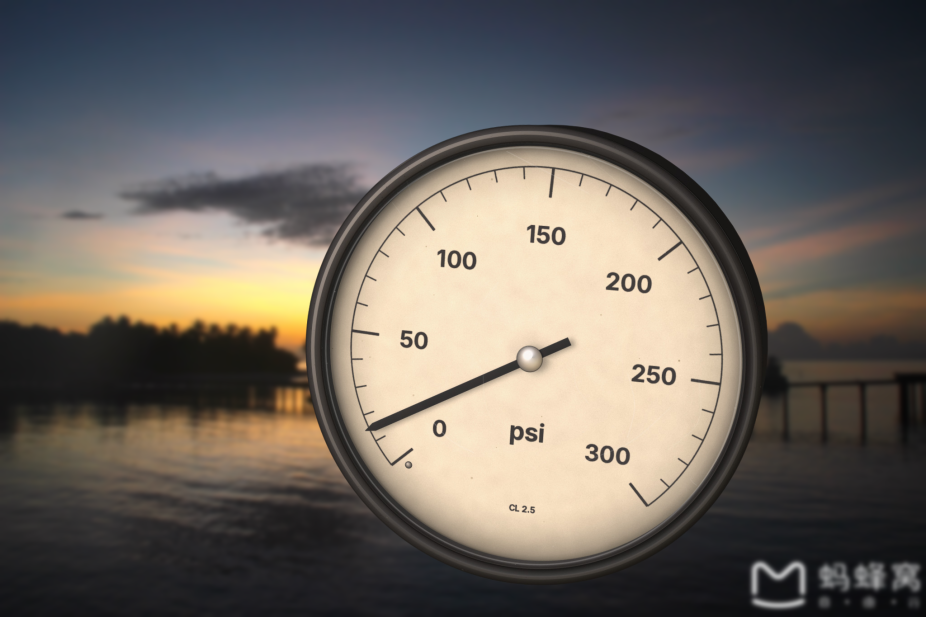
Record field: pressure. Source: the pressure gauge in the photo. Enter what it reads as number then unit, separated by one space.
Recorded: 15 psi
